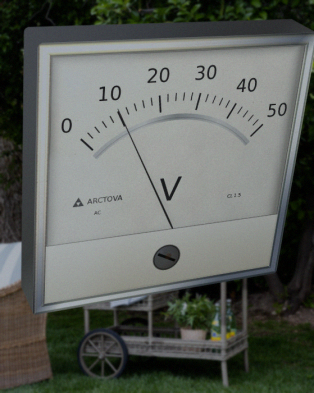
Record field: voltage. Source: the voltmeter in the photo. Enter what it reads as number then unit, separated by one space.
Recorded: 10 V
